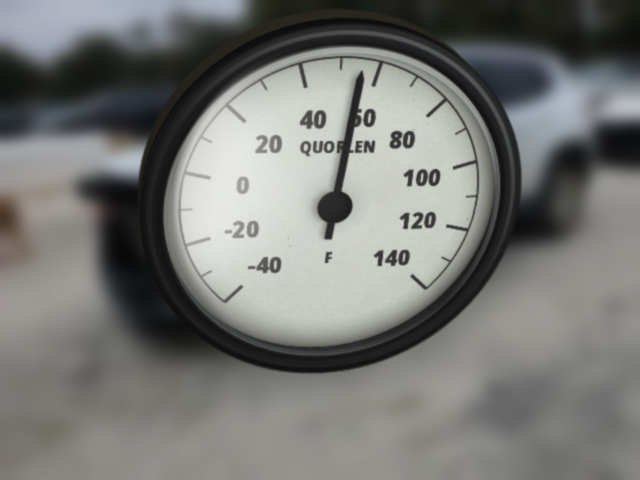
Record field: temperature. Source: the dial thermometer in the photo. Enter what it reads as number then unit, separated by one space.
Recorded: 55 °F
